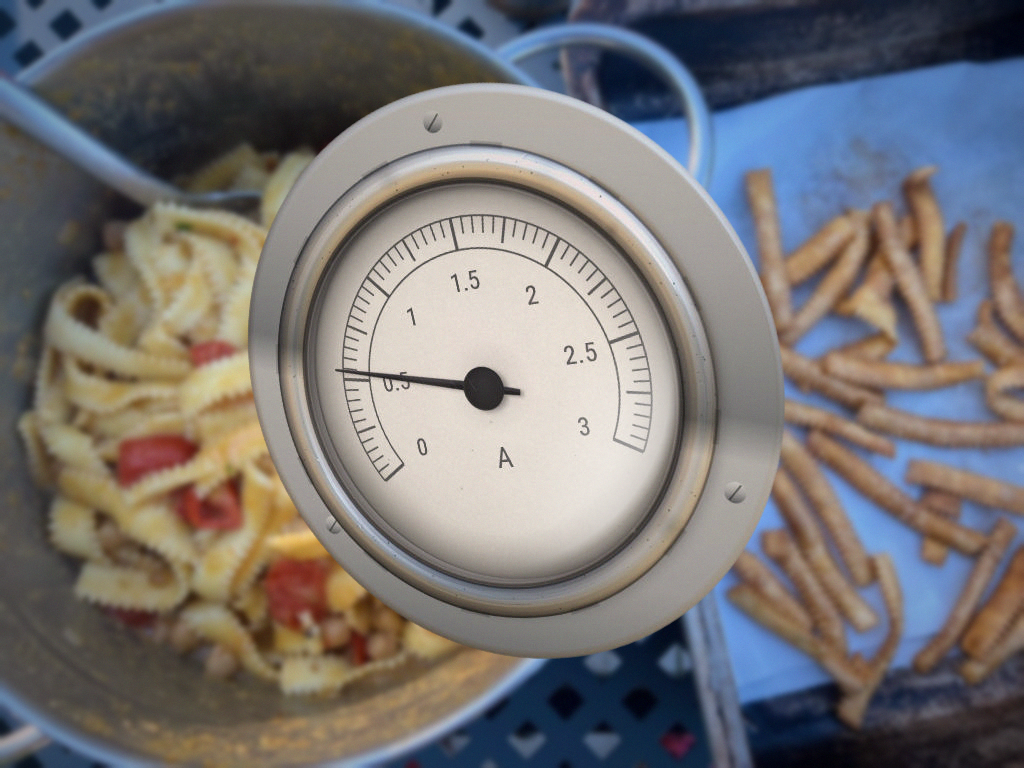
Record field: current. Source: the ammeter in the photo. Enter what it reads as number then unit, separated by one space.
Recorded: 0.55 A
